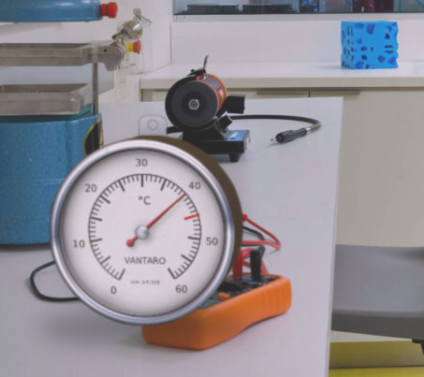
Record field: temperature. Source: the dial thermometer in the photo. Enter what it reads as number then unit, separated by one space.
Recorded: 40 °C
